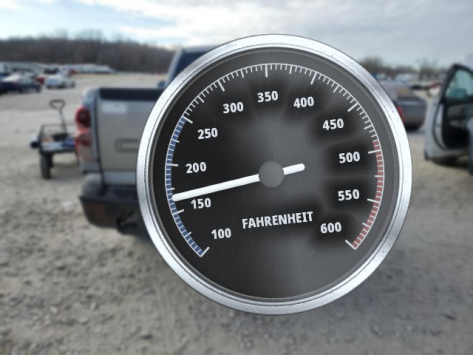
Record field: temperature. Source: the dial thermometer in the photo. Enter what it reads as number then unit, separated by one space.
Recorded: 165 °F
